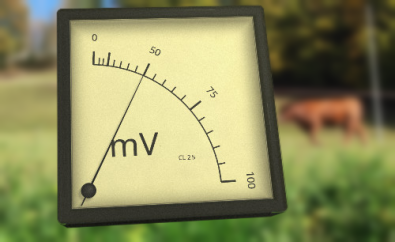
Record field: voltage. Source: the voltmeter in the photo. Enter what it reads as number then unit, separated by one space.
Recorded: 50 mV
